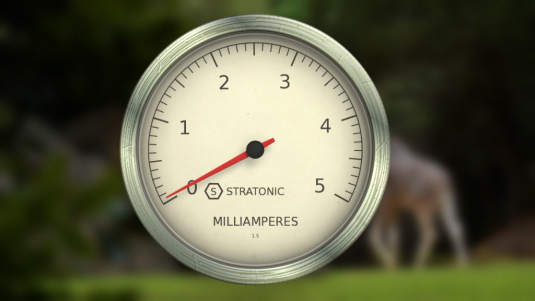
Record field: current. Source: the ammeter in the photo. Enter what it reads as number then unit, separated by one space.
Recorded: 0.05 mA
